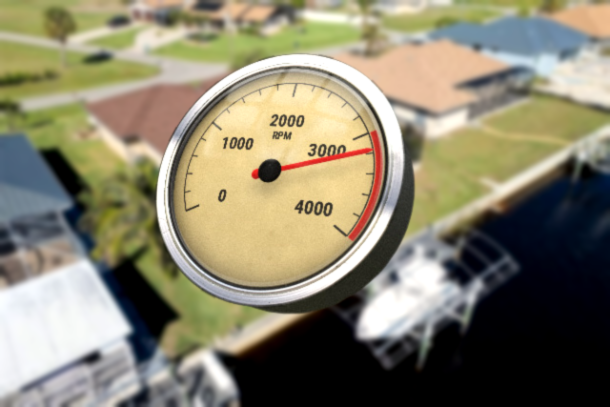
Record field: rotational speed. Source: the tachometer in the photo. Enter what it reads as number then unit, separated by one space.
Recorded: 3200 rpm
